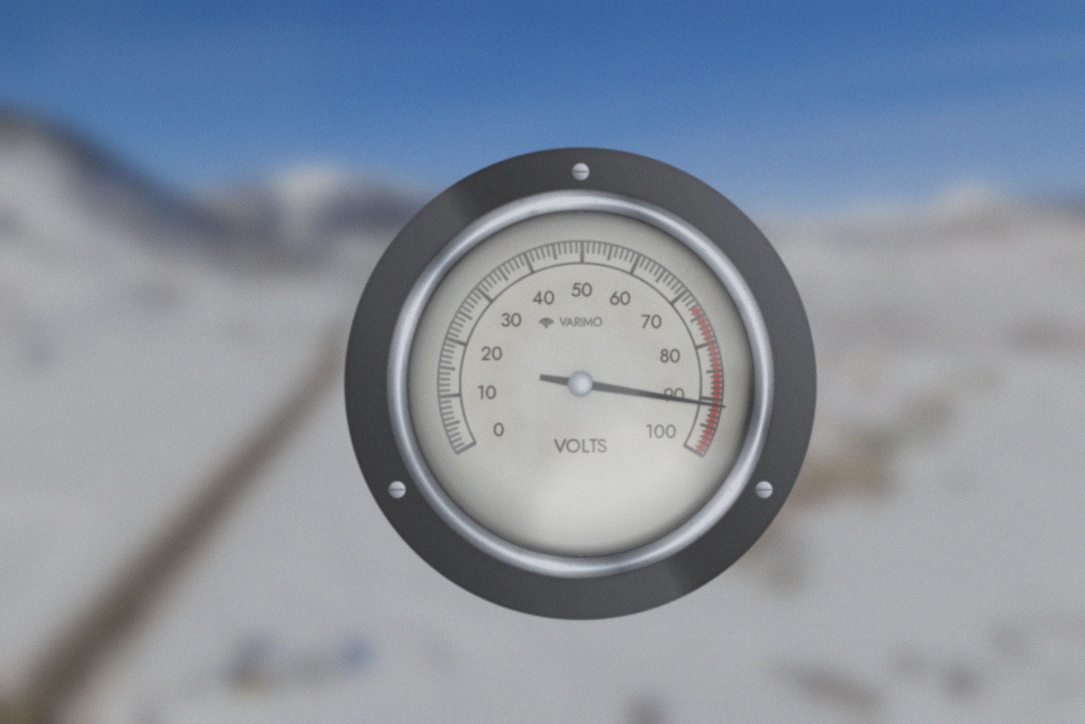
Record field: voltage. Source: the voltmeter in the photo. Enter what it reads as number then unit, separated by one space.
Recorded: 91 V
